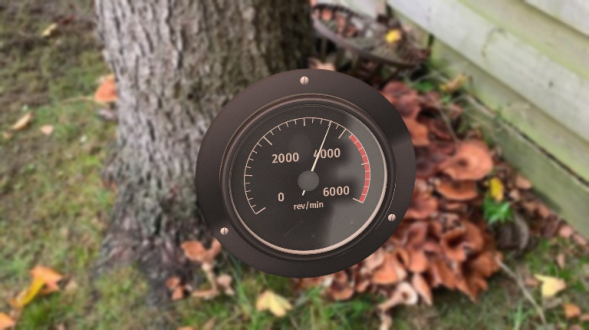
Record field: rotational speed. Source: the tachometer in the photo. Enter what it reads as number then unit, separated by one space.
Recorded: 3600 rpm
